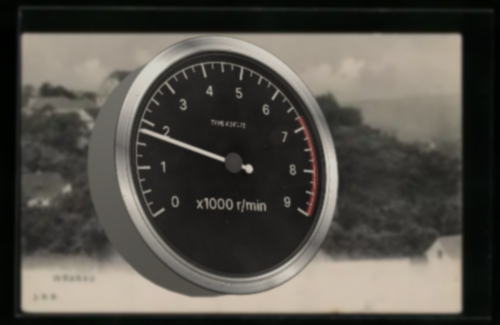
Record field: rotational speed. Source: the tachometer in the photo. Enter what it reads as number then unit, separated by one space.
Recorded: 1750 rpm
